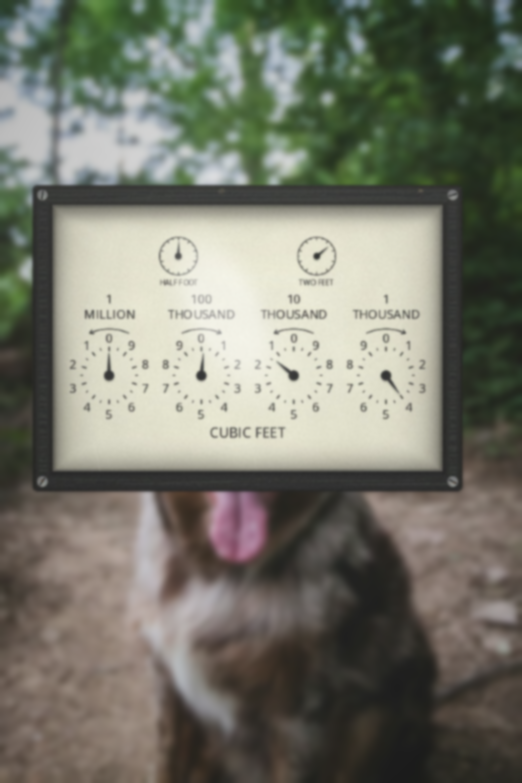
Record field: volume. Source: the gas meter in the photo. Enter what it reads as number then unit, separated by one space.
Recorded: 1400 ft³
